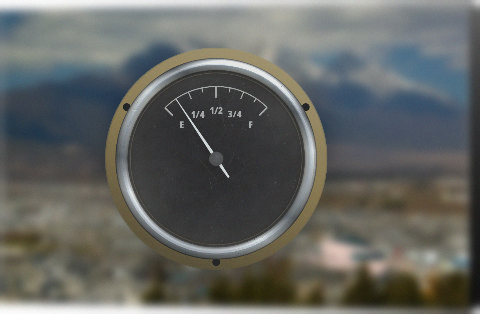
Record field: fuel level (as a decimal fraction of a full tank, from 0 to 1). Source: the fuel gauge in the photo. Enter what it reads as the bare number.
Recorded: 0.125
